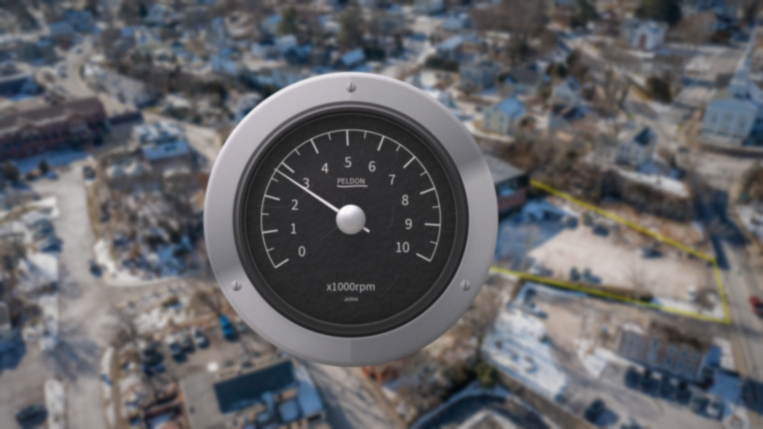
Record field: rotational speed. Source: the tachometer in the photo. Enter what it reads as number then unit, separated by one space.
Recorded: 2750 rpm
